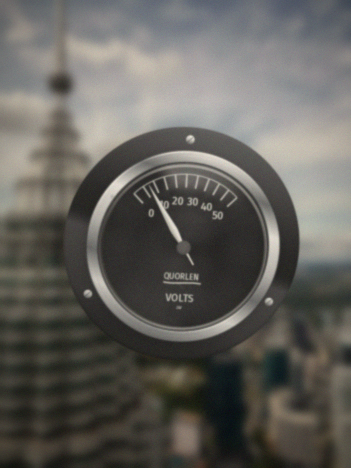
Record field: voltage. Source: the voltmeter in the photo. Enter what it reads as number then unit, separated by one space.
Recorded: 7.5 V
